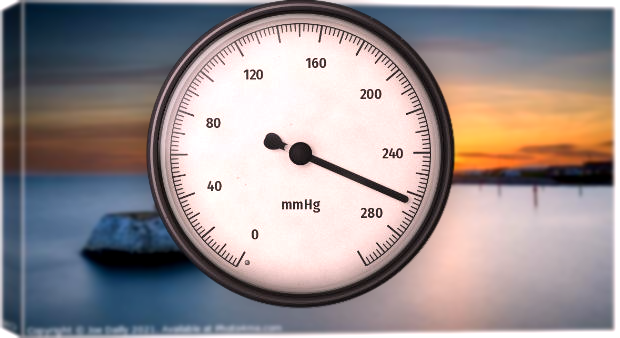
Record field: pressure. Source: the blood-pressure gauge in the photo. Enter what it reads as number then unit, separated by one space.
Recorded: 264 mmHg
